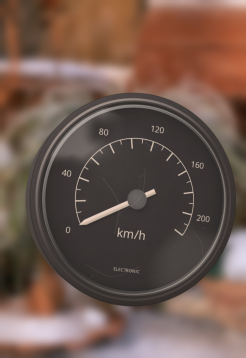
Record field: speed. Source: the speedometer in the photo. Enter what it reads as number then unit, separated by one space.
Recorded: 0 km/h
